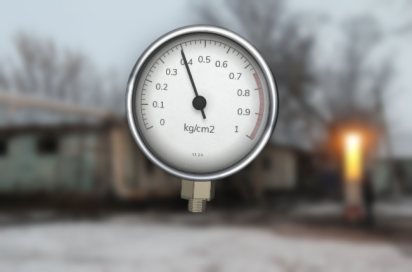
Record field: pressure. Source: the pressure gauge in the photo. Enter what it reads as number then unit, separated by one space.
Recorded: 0.4 kg/cm²
